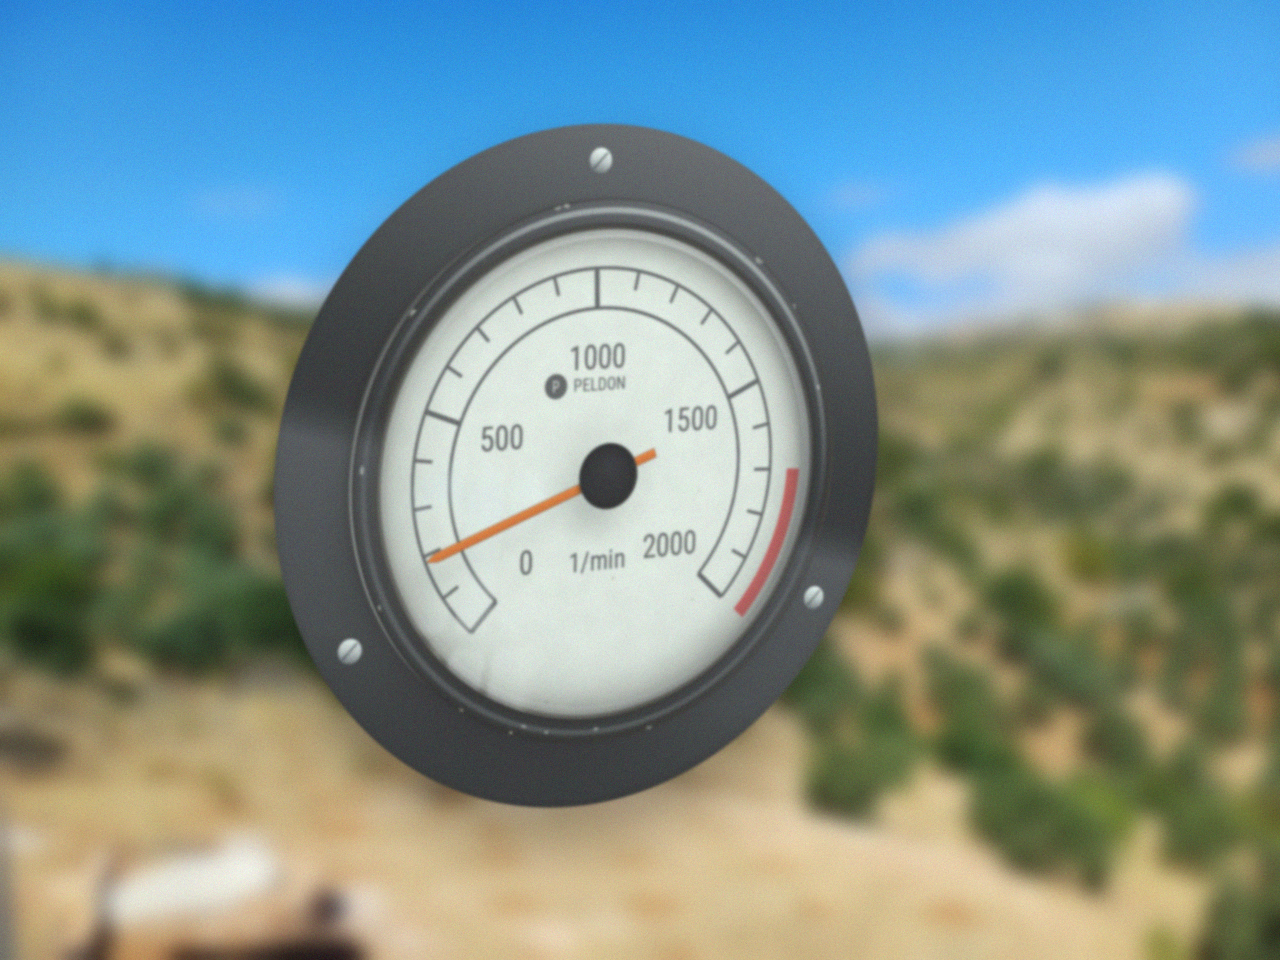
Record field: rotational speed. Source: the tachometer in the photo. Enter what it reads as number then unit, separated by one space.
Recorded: 200 rpm
